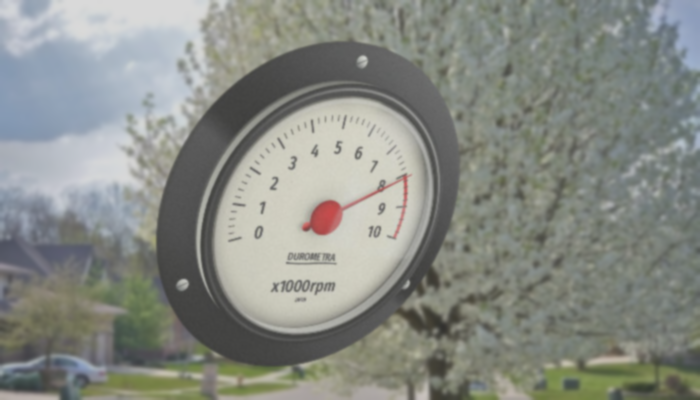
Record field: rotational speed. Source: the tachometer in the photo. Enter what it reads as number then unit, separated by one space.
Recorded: 8000 rpm
